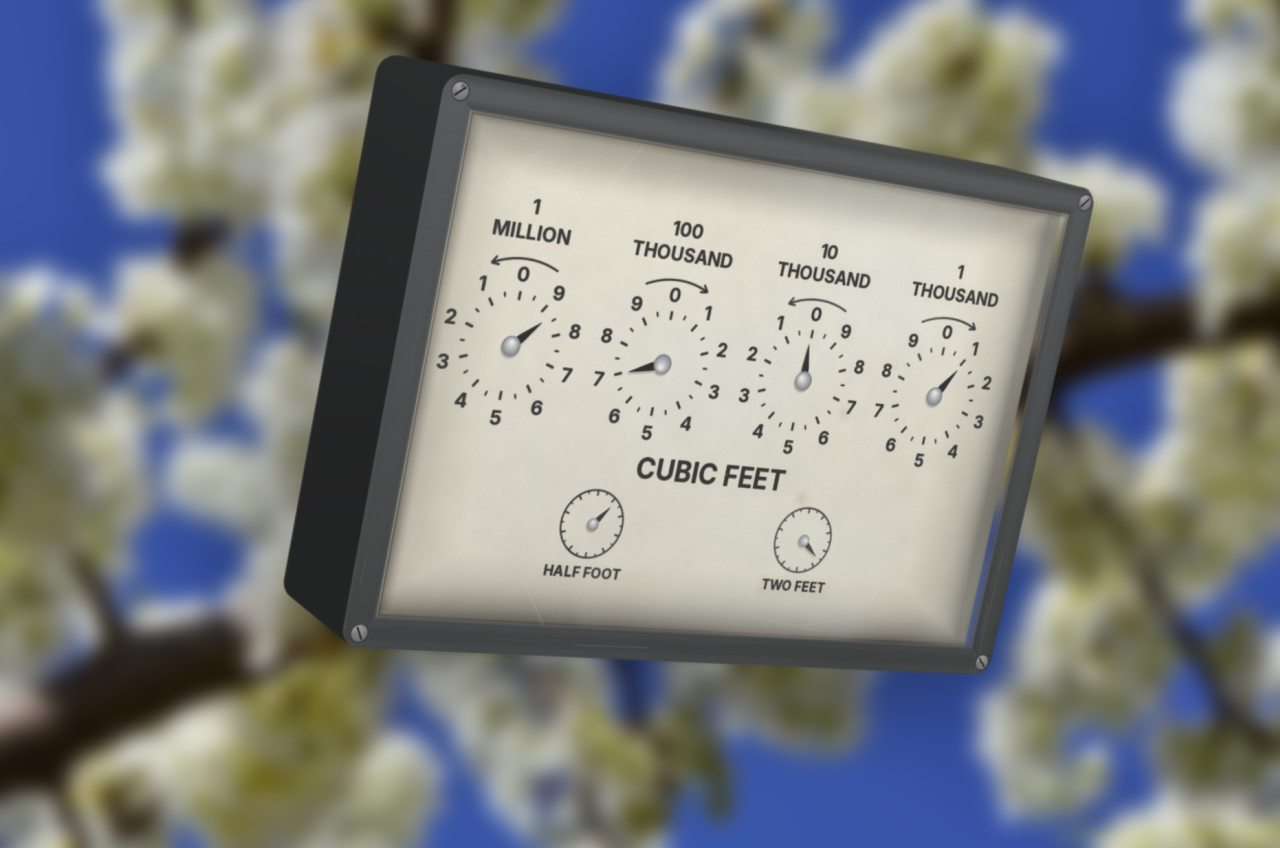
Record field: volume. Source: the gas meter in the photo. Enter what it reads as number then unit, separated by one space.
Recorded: 870100 ft³
